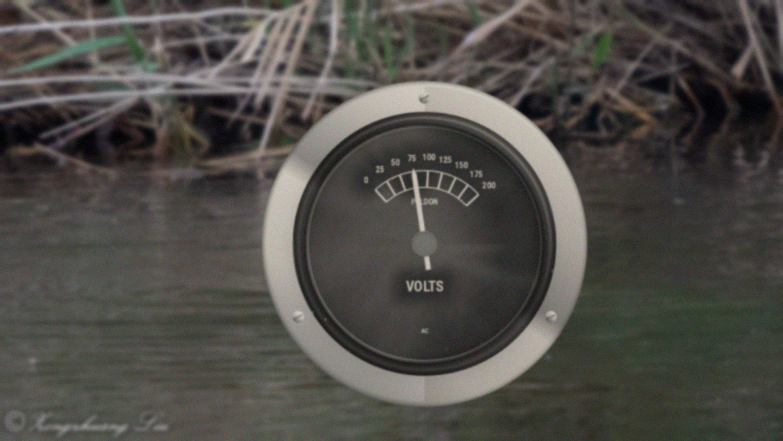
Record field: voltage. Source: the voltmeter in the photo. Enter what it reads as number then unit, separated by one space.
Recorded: 75 V
